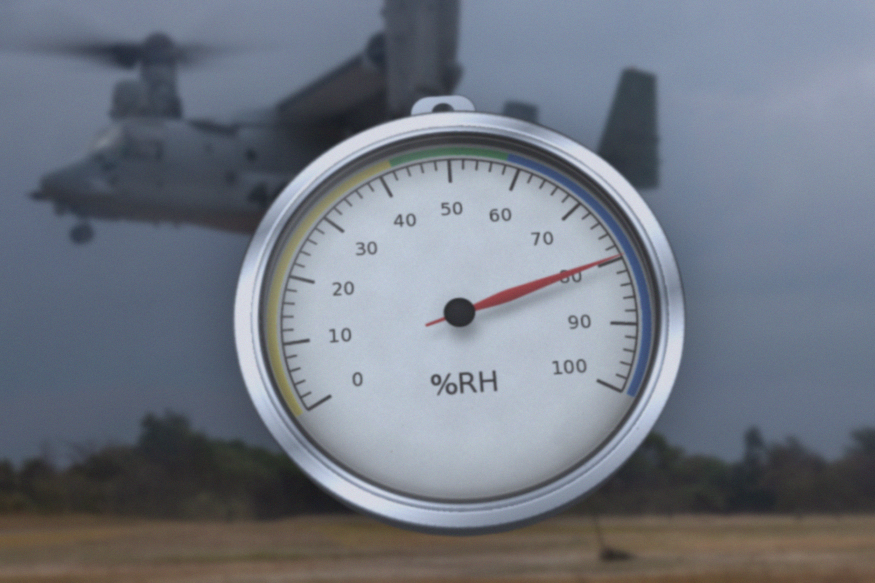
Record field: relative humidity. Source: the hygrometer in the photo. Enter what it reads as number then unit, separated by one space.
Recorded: 80 %
